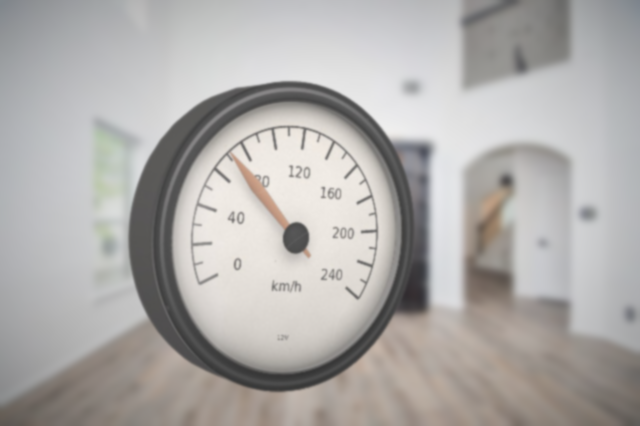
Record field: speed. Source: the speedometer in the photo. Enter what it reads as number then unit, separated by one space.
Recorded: 70 km/h
